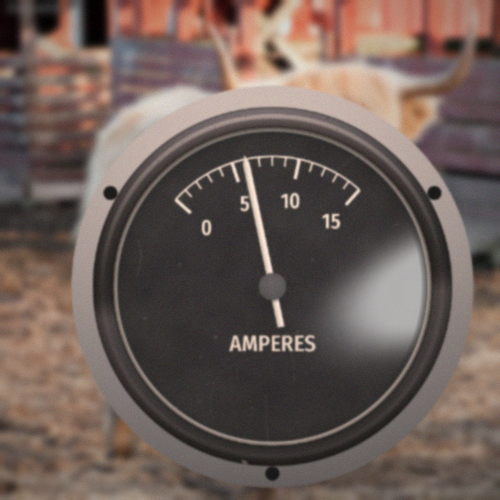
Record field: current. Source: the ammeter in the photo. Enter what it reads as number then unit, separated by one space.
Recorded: 6 A
